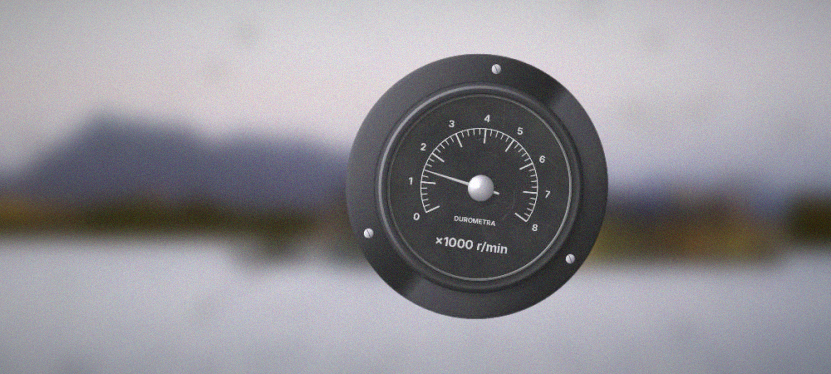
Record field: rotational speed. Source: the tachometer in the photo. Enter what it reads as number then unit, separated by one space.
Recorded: 1400 rpm
